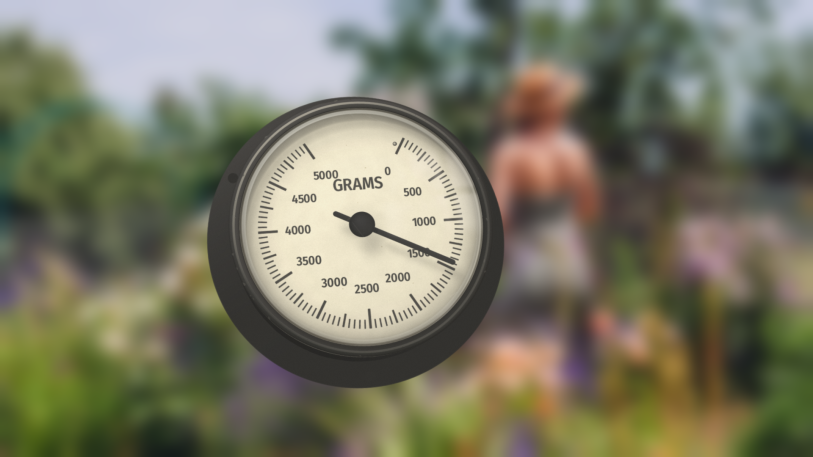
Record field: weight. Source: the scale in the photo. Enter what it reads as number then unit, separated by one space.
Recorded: 1450 g
